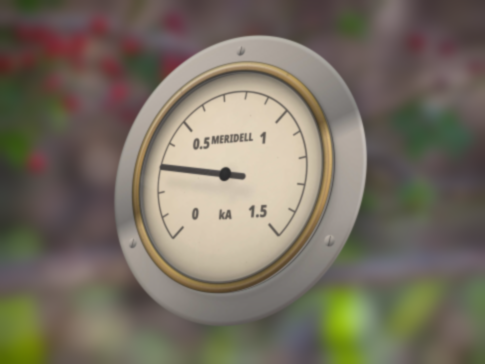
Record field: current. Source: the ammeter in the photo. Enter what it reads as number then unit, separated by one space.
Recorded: 0.3 kA
